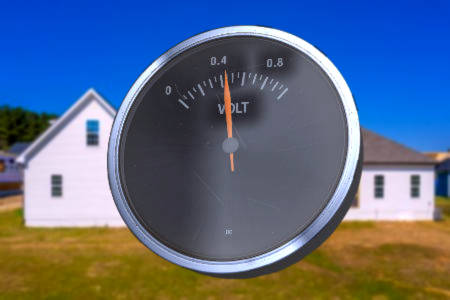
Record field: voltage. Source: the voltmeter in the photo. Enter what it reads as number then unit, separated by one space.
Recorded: 0.45 V
